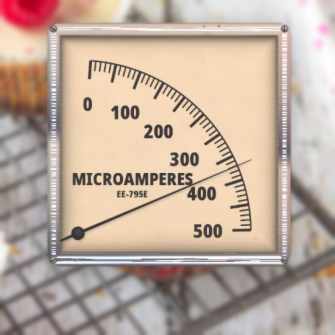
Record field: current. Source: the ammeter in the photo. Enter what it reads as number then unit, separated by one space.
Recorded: 370 µA
